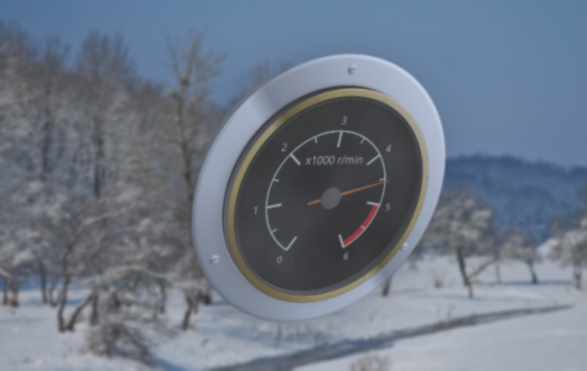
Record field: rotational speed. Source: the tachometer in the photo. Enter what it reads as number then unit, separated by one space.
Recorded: 4500 rpm
